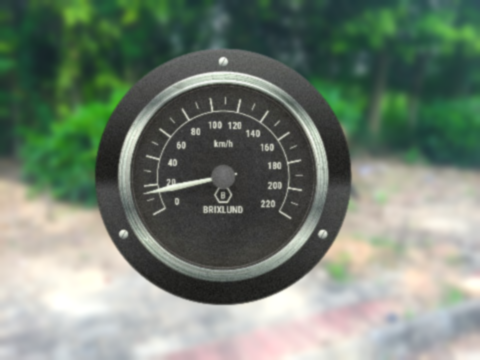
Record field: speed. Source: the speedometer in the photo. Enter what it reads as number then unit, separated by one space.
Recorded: 15 km/h
